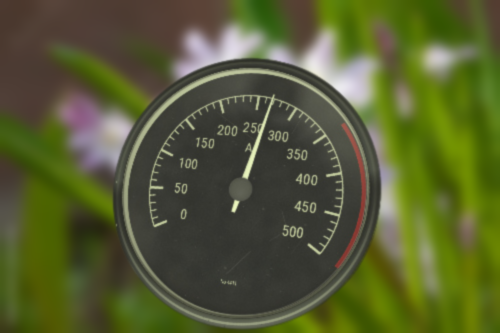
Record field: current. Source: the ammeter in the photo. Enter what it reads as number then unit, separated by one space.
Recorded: 270 A
